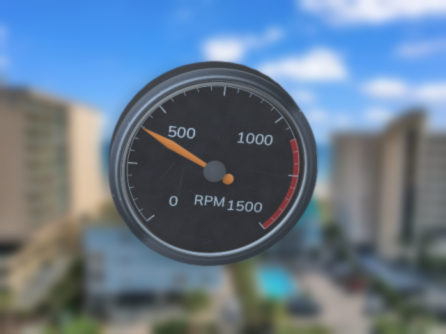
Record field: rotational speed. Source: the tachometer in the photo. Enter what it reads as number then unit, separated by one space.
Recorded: 400 rpm
